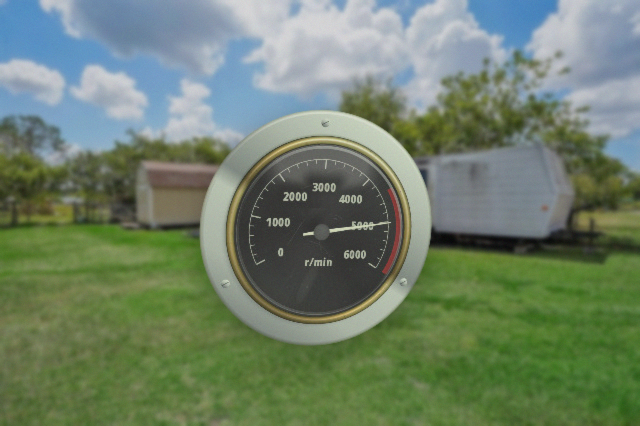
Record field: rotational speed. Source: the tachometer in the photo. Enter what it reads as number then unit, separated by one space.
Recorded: 5000 rpm
